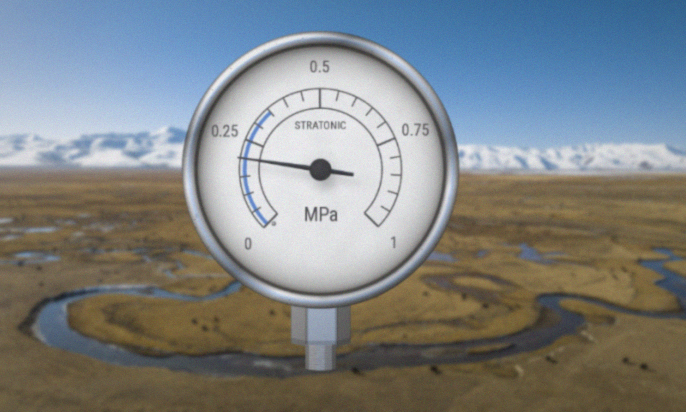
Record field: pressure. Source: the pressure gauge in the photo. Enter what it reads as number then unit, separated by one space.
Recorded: 0.2 MPa
